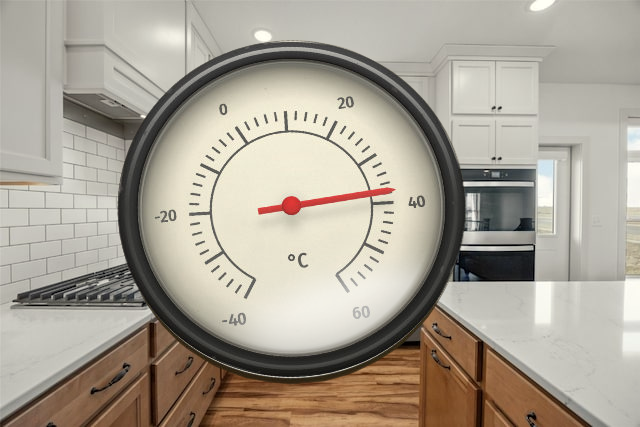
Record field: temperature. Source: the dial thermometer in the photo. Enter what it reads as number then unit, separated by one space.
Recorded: 38 °C
